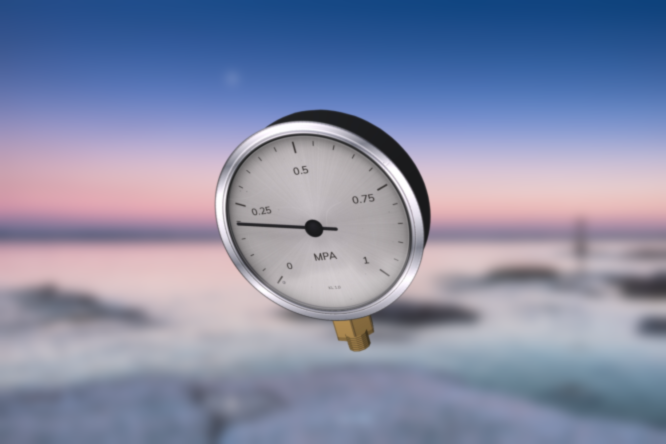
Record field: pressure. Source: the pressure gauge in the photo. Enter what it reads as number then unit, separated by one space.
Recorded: 0.2 MPa
